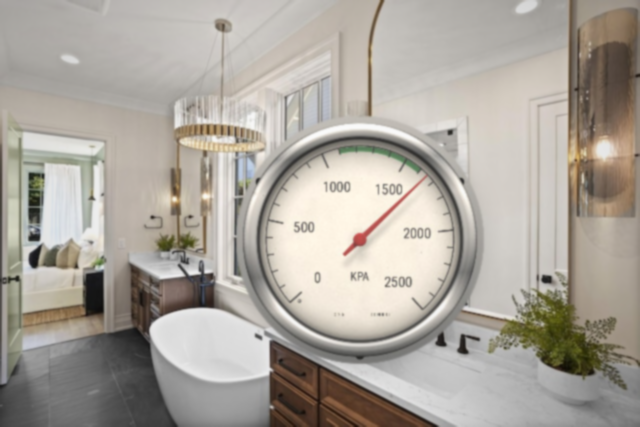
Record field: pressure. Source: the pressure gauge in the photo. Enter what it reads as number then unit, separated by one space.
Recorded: 1650 kPa
